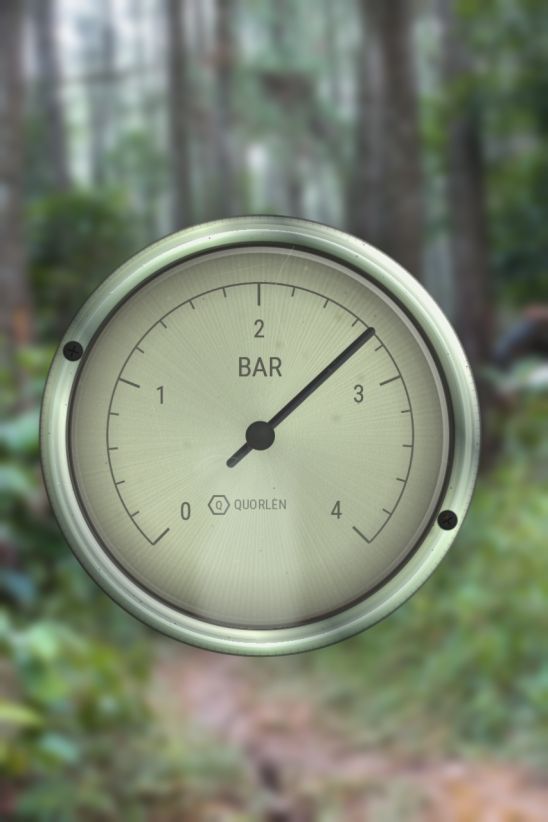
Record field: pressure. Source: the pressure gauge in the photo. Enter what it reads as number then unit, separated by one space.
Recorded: 2.7 bar
